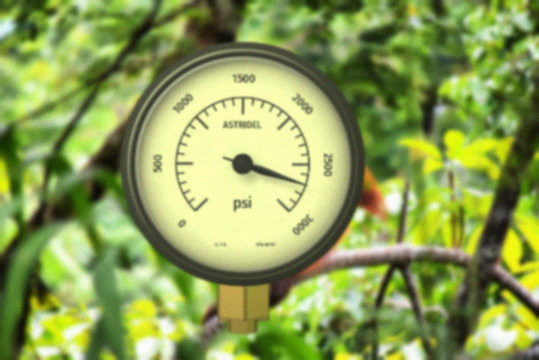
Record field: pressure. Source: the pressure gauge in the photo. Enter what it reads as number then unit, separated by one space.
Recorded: 2700 psi
